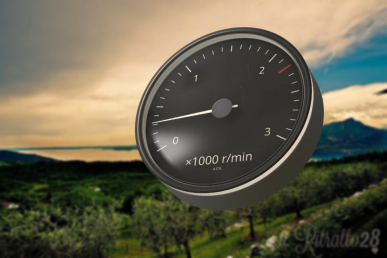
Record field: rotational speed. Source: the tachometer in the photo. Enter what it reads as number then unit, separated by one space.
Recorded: 300 rpm
